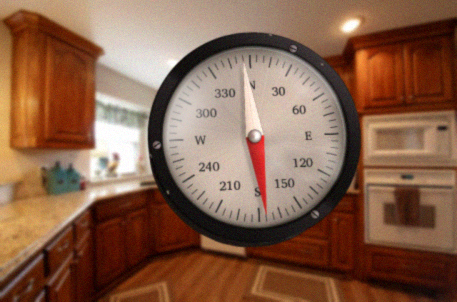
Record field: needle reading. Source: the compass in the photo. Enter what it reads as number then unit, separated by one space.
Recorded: 175 °
